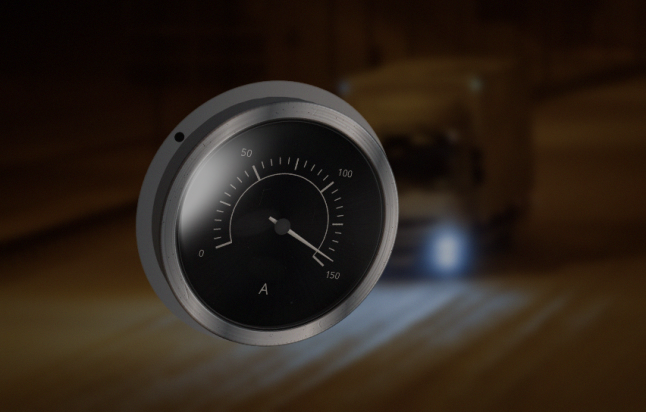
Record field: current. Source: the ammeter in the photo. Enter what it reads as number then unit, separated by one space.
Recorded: 145 A
